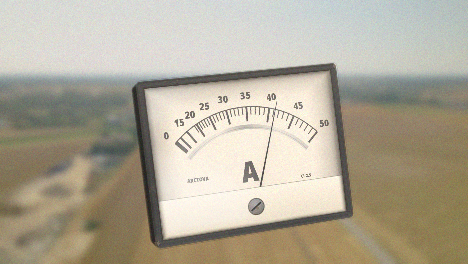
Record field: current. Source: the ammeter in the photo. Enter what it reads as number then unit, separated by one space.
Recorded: 41 A
